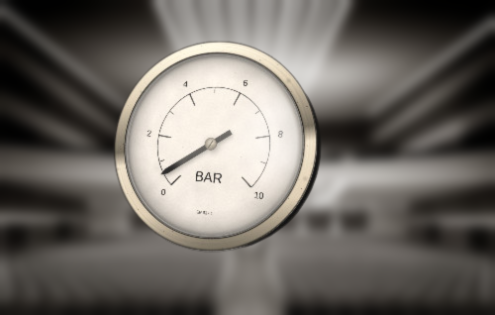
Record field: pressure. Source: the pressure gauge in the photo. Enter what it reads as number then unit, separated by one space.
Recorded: 0.5 bar
